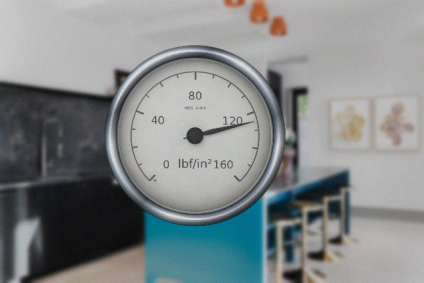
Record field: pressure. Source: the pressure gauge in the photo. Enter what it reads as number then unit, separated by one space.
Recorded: 125 psi
